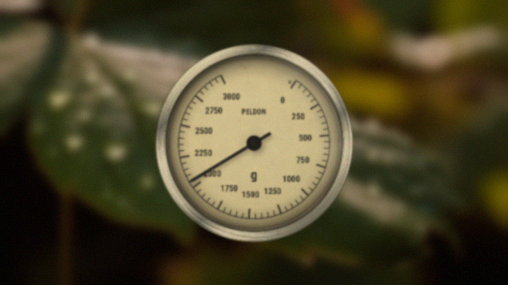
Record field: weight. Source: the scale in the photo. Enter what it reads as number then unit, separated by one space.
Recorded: 2050 g
